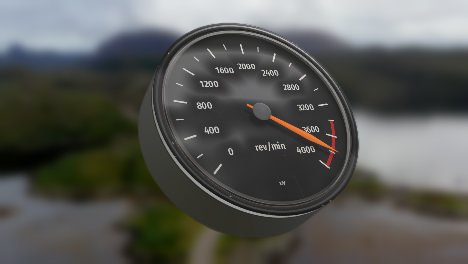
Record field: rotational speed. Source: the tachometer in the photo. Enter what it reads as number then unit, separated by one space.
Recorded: 3800 rpm
